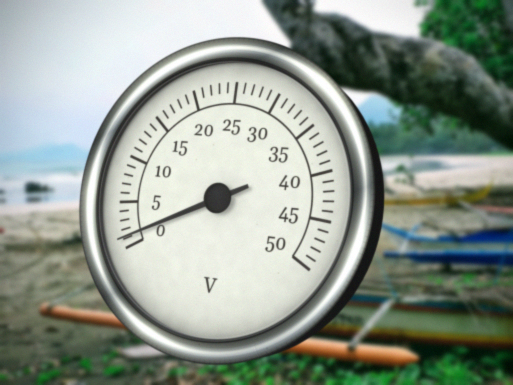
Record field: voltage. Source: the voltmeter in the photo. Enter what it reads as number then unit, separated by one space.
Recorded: 1 V
